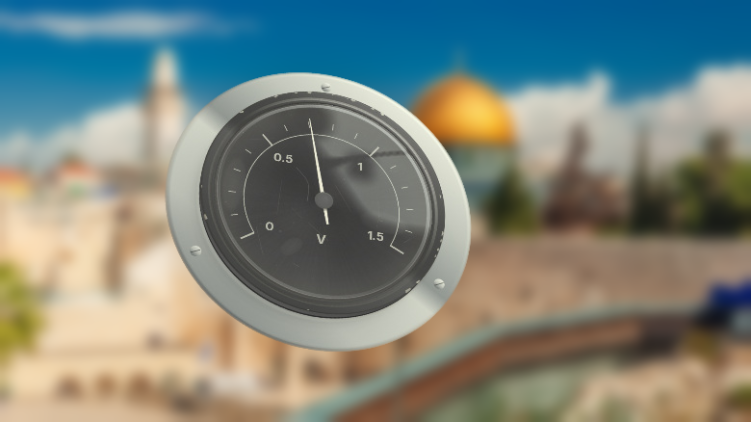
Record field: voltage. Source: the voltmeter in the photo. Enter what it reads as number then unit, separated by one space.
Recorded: 0.7 V
